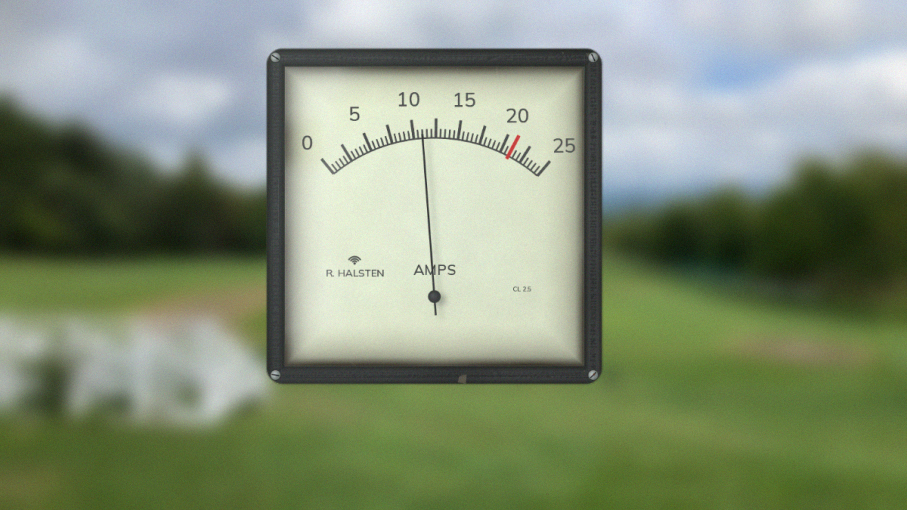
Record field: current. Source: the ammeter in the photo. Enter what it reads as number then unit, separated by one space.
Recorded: 11 A
